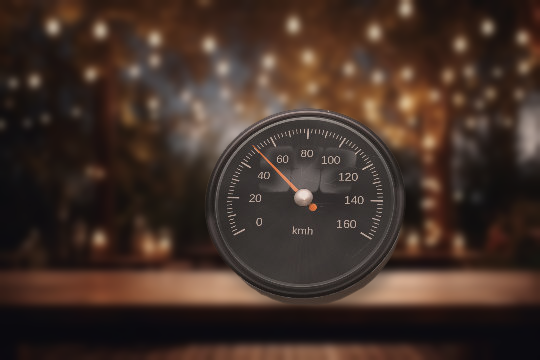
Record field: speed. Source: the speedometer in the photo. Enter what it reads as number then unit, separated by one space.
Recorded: 50 km/h
